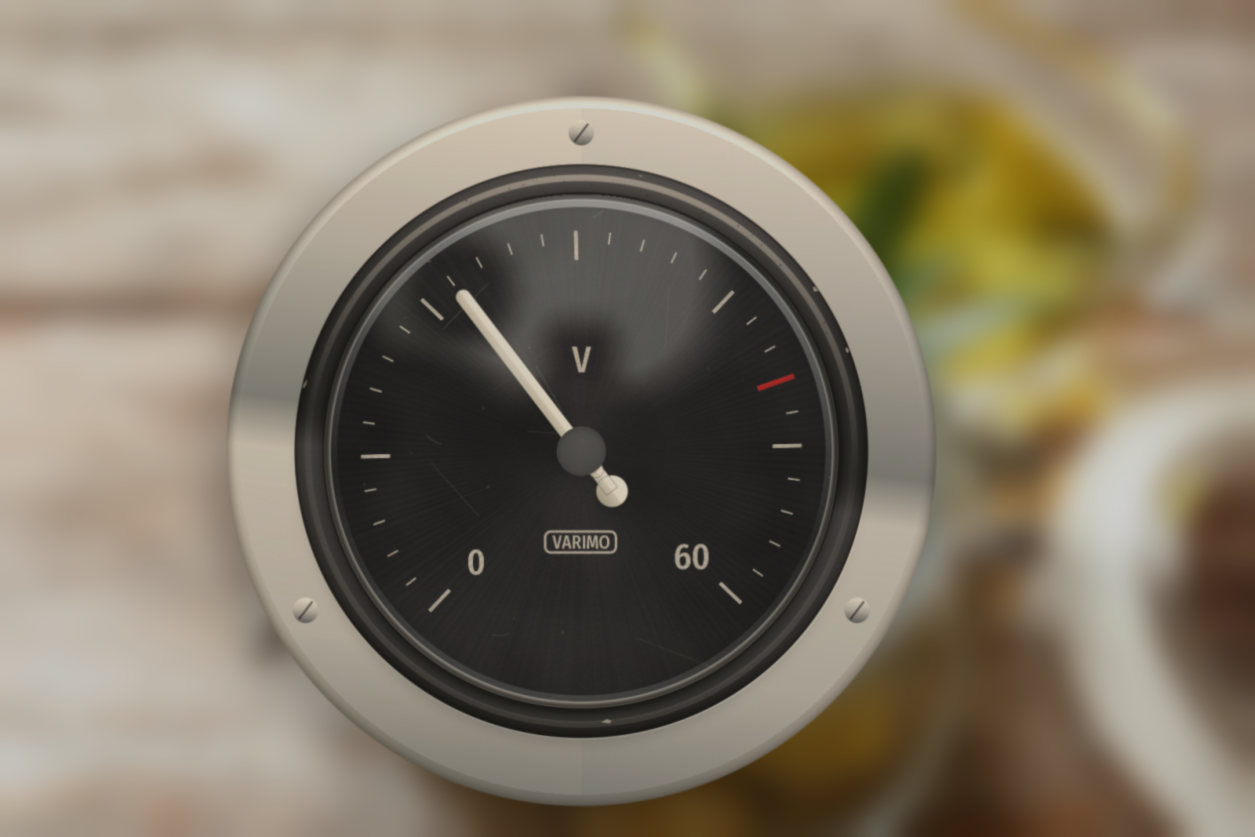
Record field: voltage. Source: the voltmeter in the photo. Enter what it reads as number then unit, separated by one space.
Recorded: 22 V
